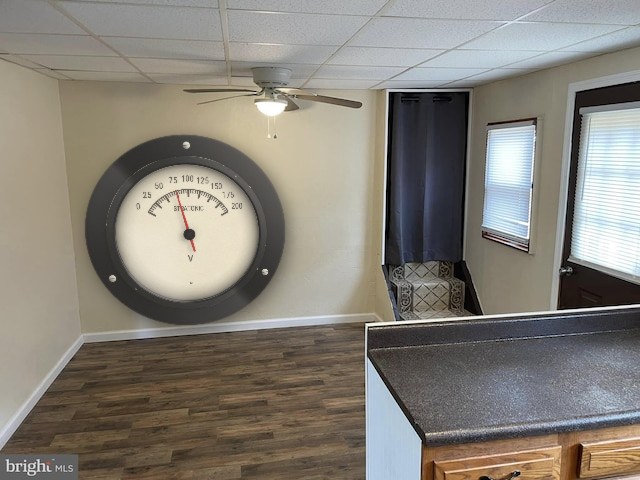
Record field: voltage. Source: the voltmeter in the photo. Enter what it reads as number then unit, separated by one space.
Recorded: 75 V
